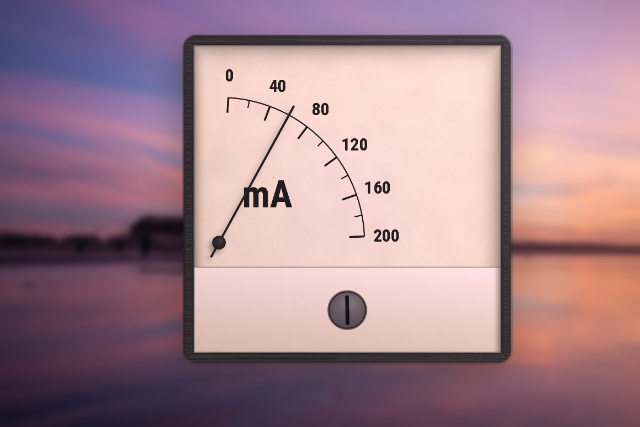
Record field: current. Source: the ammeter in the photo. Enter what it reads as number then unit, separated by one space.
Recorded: 60 mA
